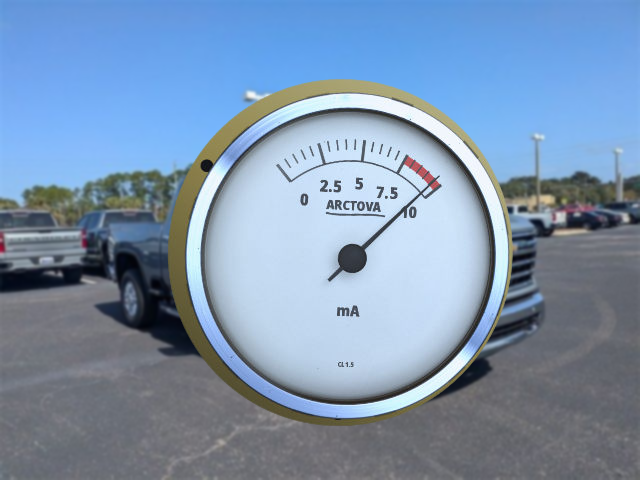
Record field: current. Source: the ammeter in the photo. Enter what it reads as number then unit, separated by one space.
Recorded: 9.5 mA
